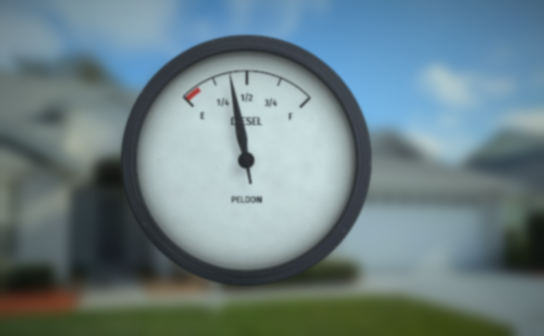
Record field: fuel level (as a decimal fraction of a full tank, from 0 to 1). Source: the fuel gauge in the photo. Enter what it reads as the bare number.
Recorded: 0.375
